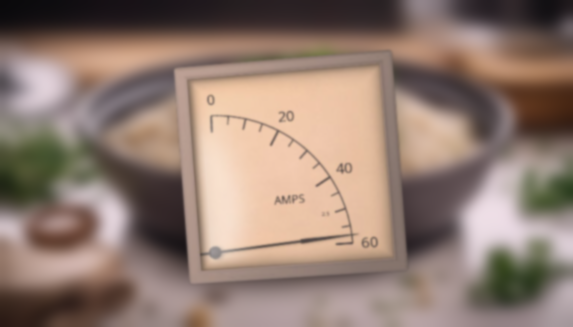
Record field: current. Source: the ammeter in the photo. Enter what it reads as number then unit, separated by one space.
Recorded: 57.5 A
